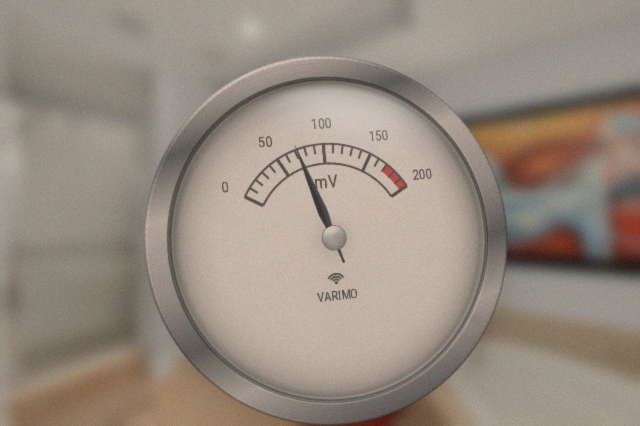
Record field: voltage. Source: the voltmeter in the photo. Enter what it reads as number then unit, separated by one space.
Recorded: 70 mV
